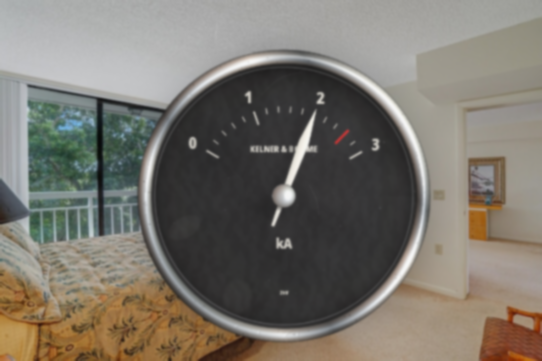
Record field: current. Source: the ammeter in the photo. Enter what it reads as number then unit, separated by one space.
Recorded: 2 kA
